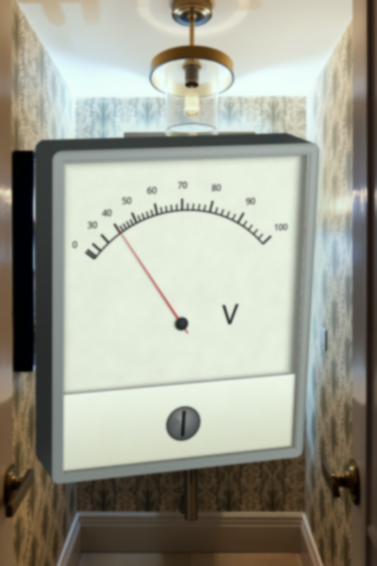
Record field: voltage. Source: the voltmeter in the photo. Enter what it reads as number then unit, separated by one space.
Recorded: 40 V
